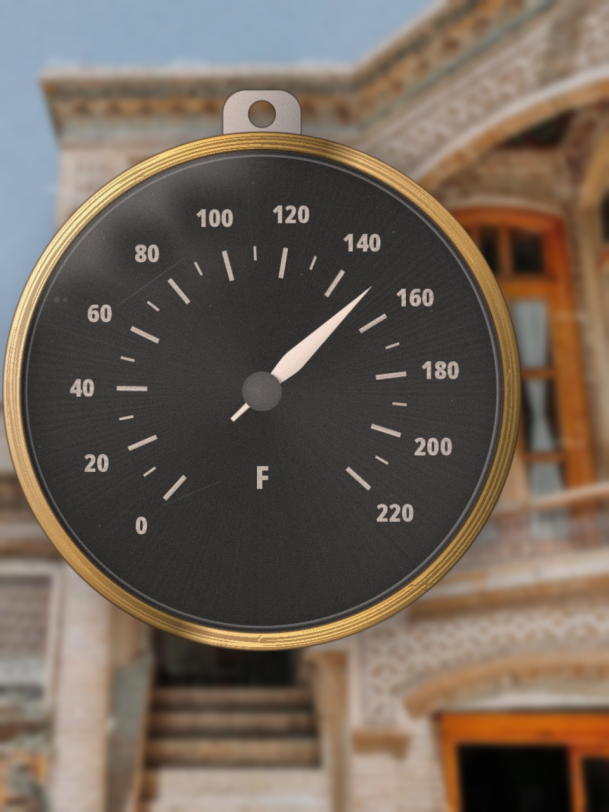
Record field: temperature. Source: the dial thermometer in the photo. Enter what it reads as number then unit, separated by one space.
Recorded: 150 °F
